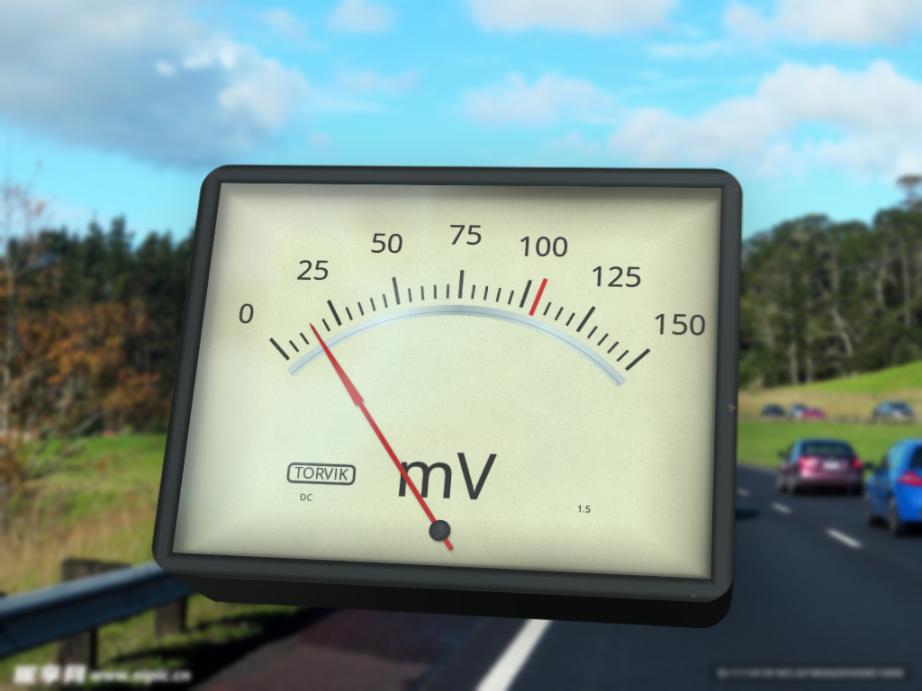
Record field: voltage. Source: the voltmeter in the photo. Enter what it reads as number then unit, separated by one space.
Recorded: 15 mV
